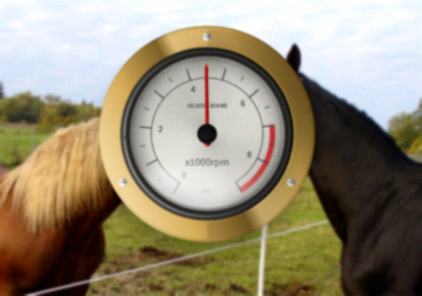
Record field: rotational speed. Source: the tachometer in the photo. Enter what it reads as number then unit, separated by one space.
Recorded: 4500 rpm
